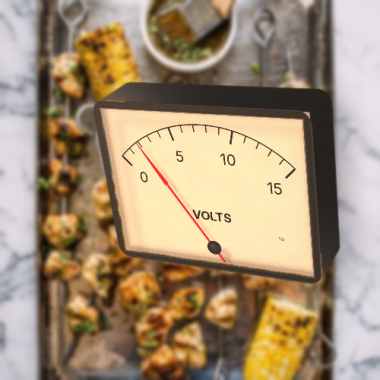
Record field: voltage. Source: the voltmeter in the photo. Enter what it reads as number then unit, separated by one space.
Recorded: 2 V
